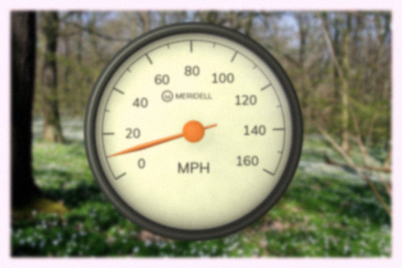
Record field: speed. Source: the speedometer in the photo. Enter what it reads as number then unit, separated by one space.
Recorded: 10 mph
